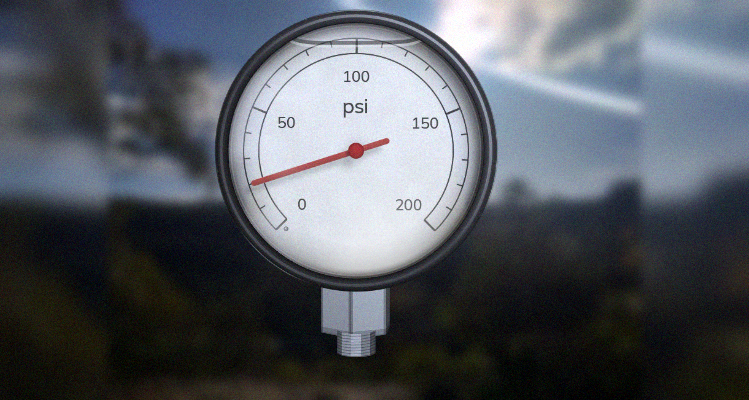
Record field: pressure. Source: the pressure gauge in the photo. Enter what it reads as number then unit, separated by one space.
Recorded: 20 psi
